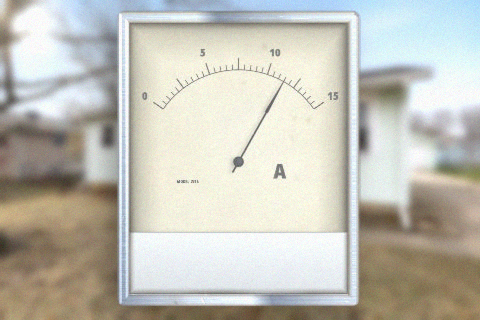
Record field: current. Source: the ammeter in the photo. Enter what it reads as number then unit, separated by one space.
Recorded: 11.5 A
